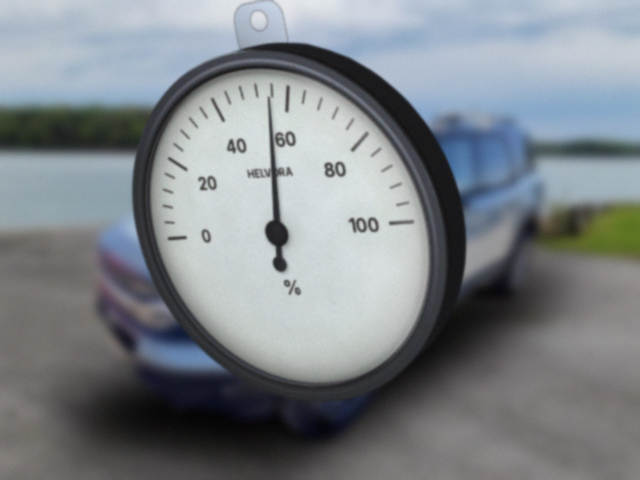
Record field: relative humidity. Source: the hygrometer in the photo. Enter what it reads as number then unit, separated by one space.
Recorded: 56 %
